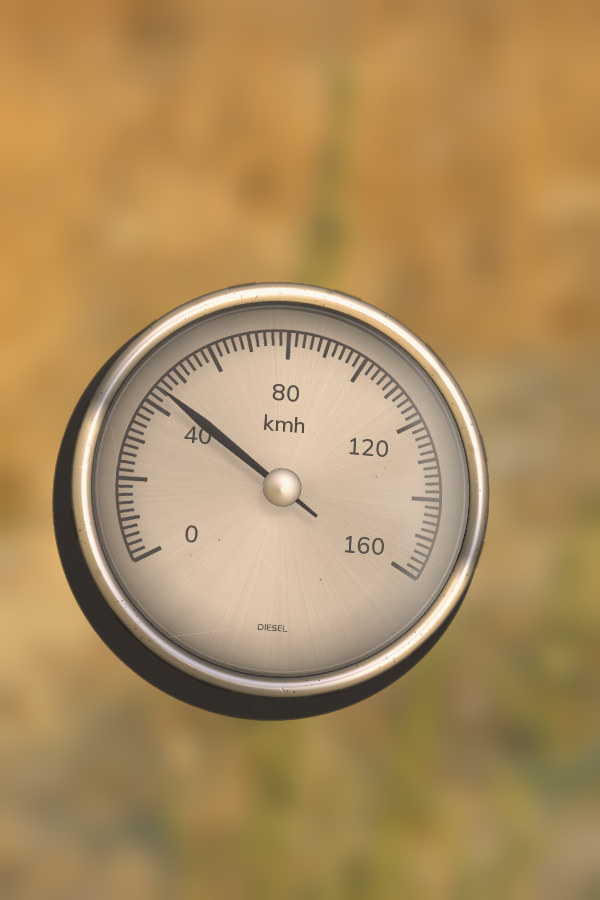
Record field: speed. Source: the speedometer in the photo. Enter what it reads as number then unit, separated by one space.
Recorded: 44 km/h
